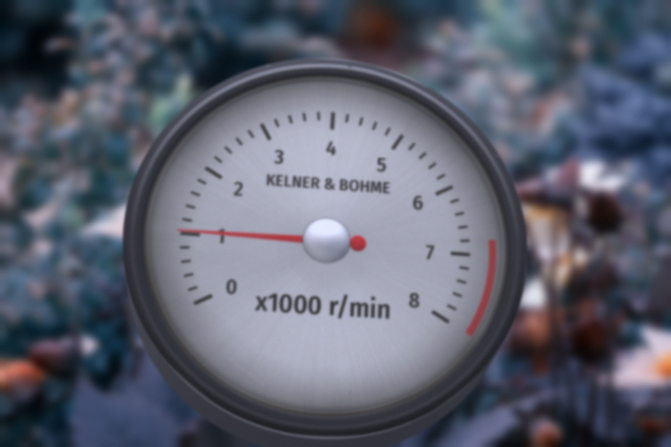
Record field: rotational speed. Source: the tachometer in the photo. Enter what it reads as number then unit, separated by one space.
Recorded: 1000 rpm
